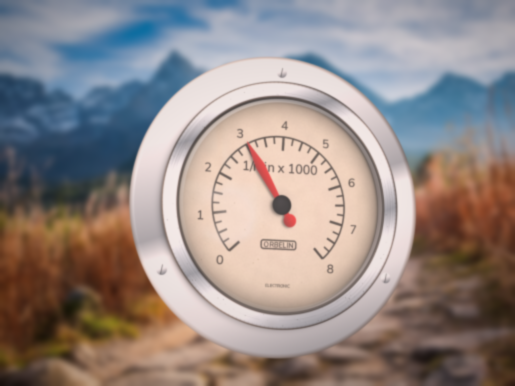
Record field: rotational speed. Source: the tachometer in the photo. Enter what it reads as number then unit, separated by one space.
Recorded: 3000 rpm
